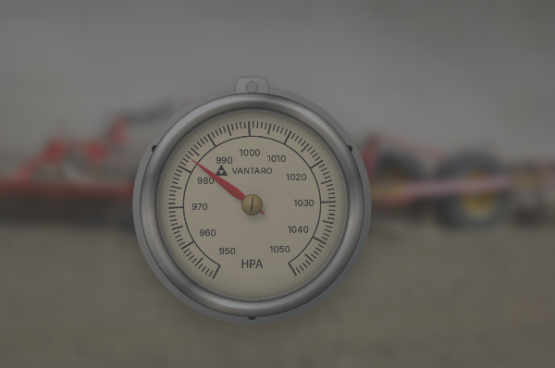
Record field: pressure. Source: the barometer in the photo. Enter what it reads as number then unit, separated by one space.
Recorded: 983 hPa
